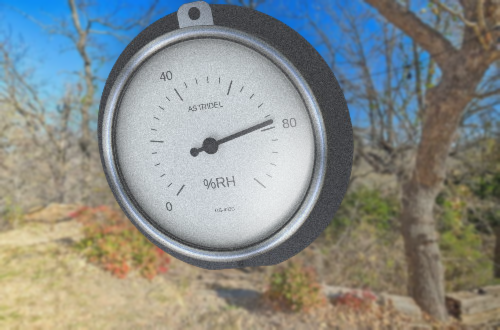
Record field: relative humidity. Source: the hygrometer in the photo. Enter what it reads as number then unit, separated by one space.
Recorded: 78 %
